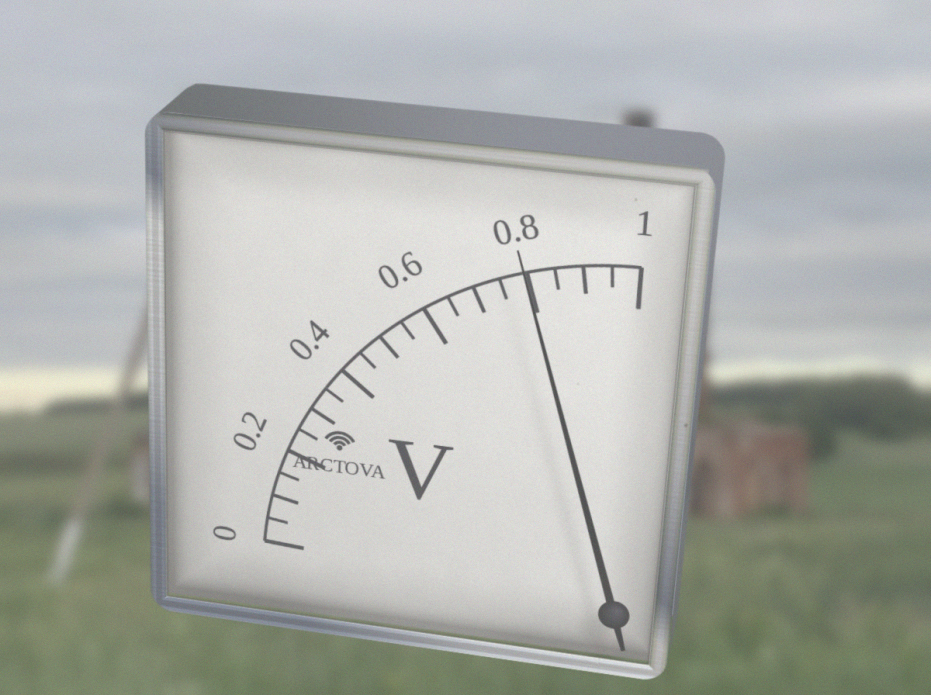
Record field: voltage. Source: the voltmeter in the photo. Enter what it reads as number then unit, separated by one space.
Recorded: 0.8 V
